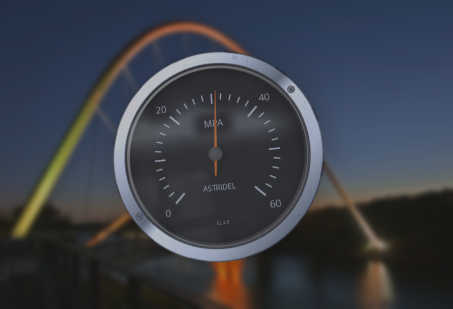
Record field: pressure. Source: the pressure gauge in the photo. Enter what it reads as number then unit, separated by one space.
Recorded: 31 MPa
